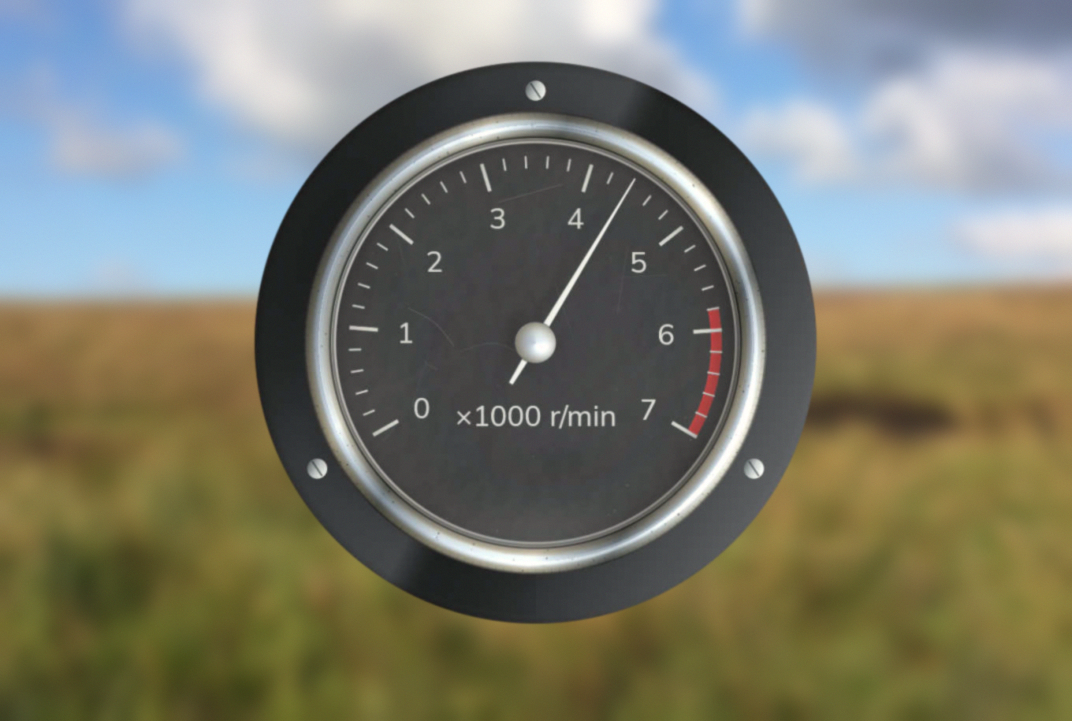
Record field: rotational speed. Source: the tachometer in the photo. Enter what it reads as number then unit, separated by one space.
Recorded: 4400 rpm
